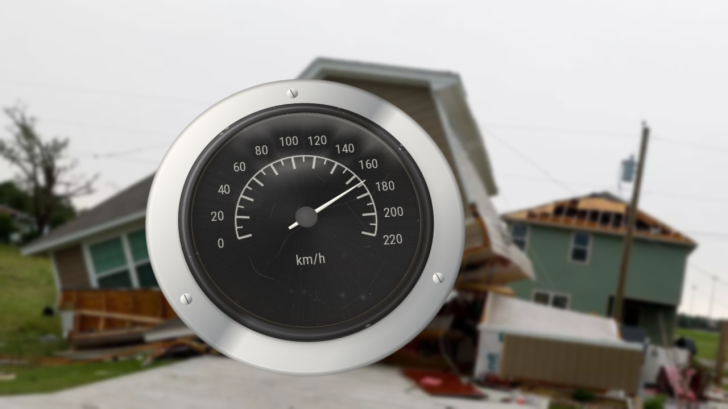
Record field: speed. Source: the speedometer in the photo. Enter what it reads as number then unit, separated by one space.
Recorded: 170 km/h
